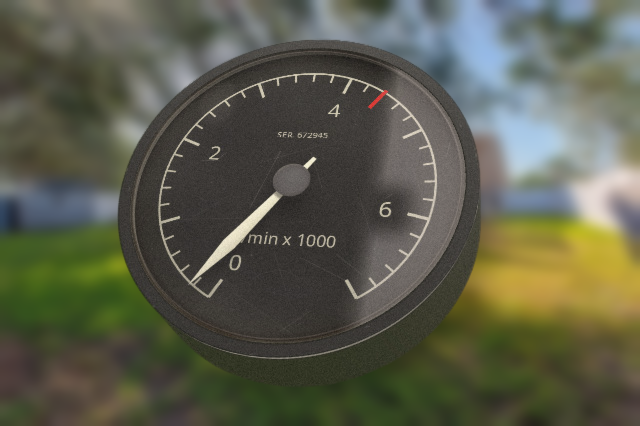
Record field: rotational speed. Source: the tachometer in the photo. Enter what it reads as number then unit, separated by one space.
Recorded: 200 rpm
